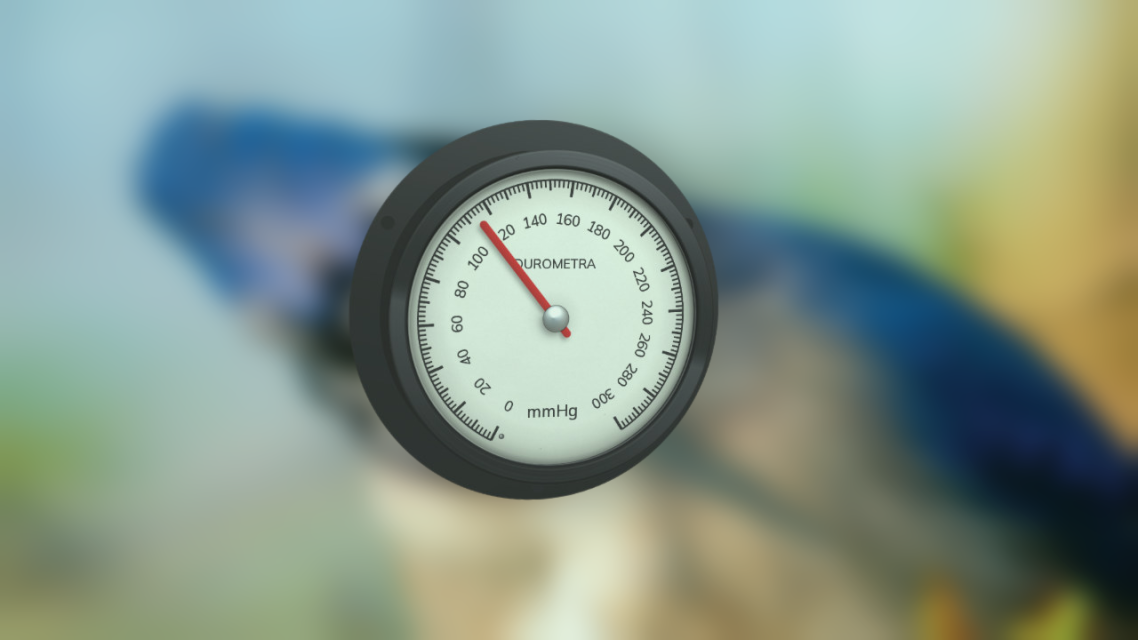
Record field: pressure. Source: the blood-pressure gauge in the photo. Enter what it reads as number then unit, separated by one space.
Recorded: 114 mmHg
